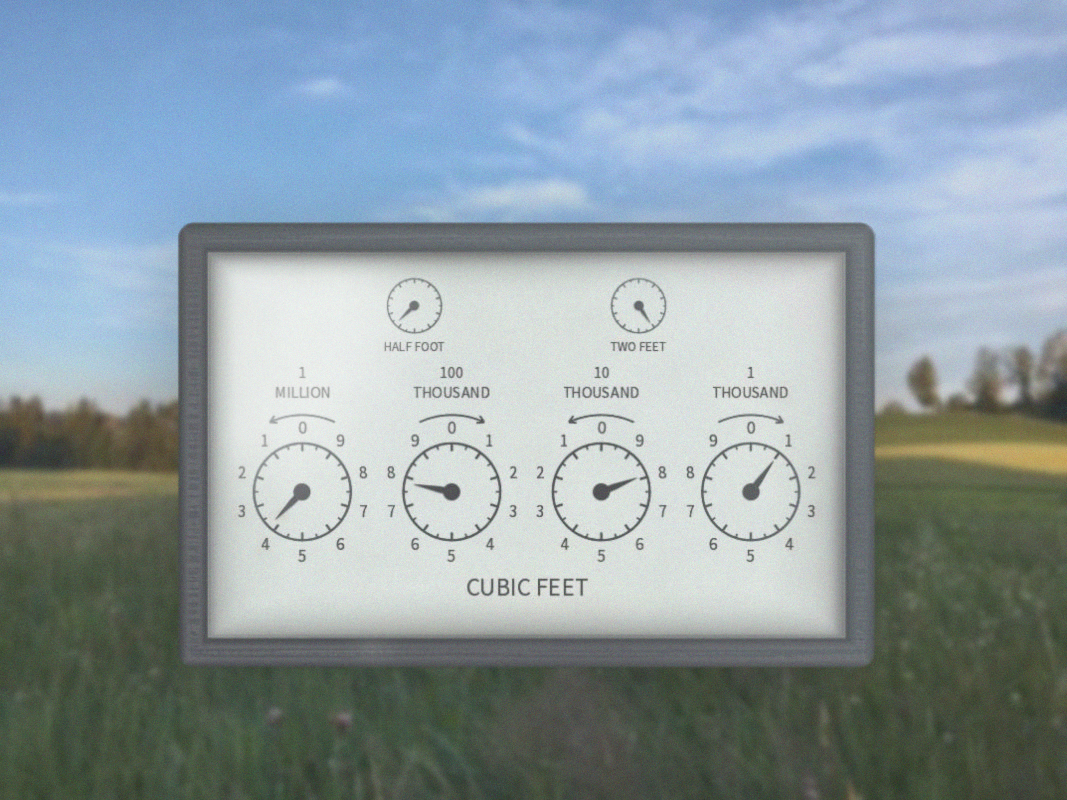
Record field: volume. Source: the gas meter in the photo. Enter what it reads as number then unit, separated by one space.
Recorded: 378100 ft³
